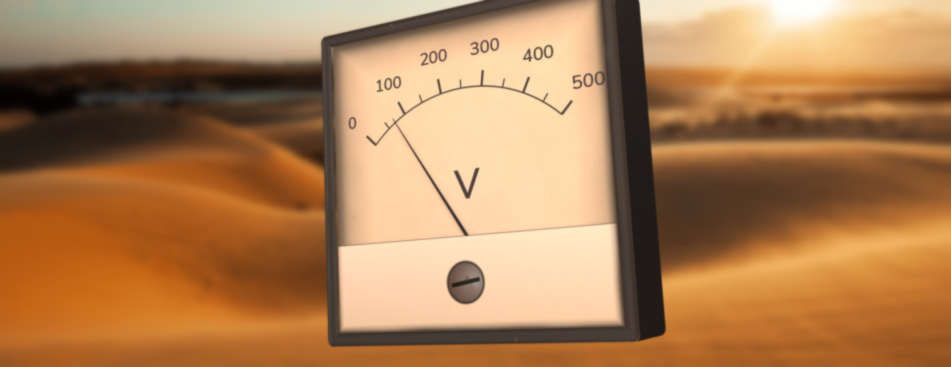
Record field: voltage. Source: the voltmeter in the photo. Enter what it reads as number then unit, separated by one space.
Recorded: 75 V
